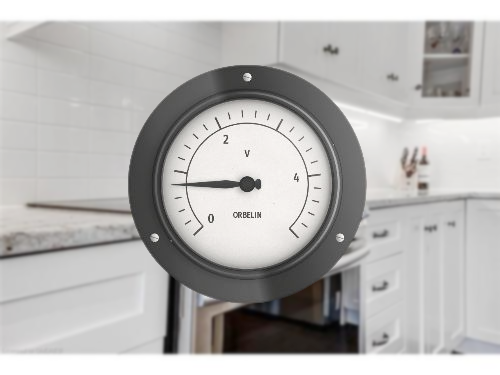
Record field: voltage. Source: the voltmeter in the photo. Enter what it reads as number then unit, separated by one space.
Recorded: 0.8 V
